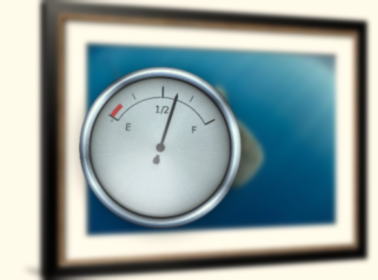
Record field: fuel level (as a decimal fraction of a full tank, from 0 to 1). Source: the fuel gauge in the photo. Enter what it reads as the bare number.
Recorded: 0.625
